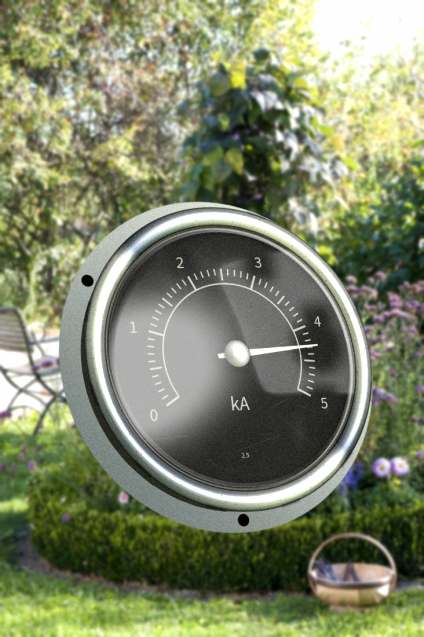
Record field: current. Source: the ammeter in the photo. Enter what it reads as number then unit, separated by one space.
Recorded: 4.3 kA
